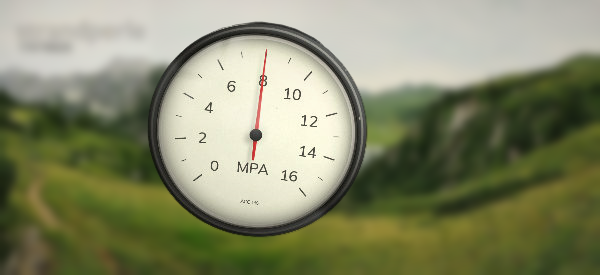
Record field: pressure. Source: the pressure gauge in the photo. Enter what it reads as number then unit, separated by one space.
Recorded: 8 MPa
